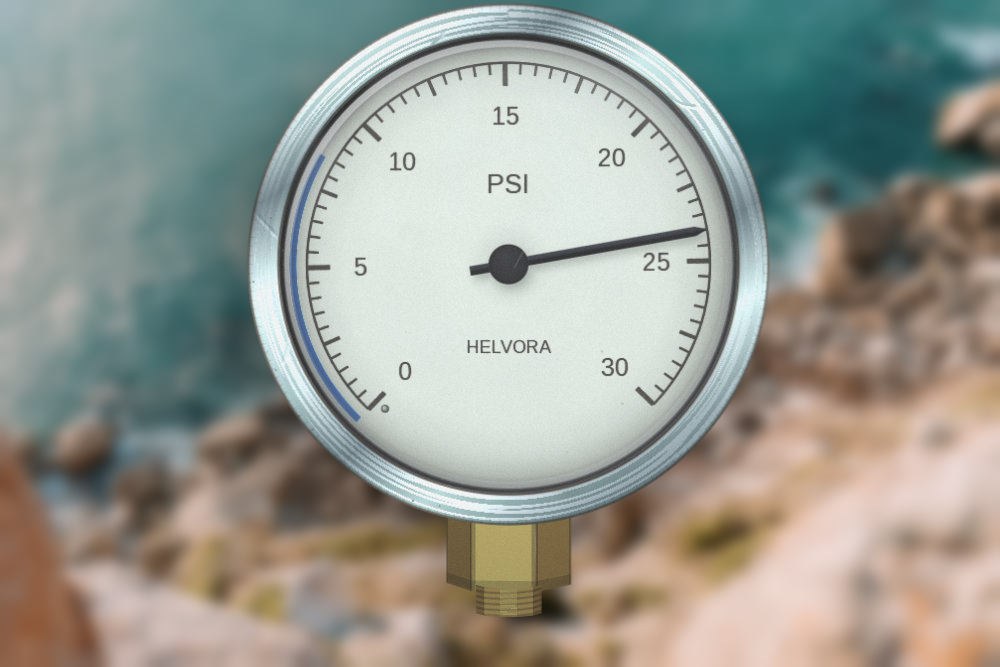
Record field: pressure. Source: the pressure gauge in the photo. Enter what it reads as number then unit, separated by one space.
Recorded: 24 psi
